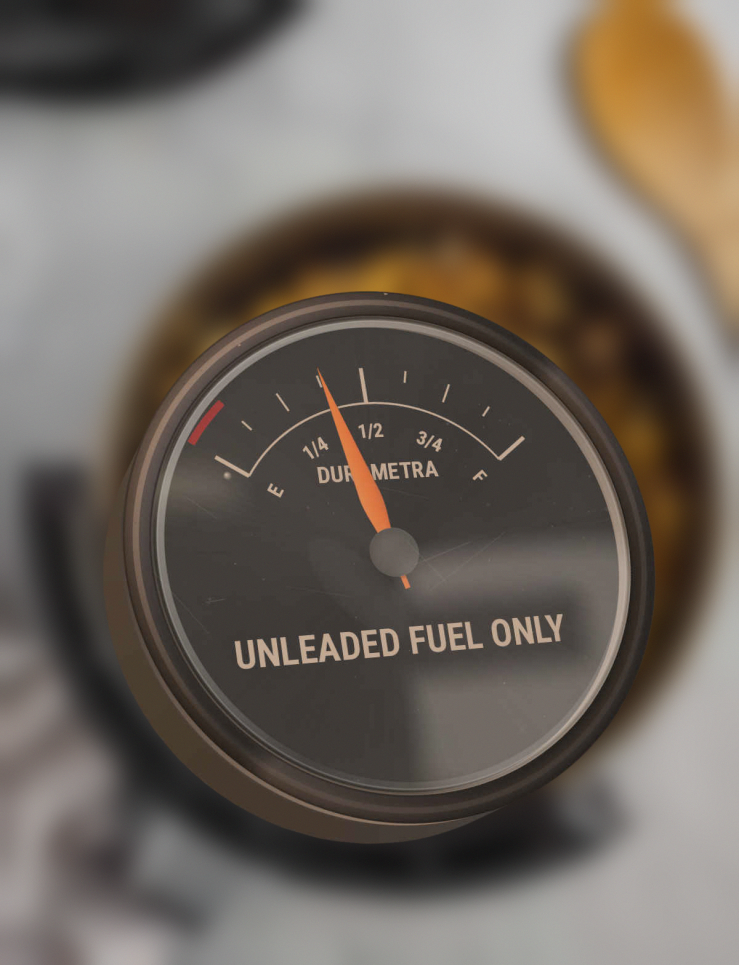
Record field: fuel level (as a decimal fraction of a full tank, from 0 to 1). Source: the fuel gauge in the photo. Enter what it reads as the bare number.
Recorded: 0.375
